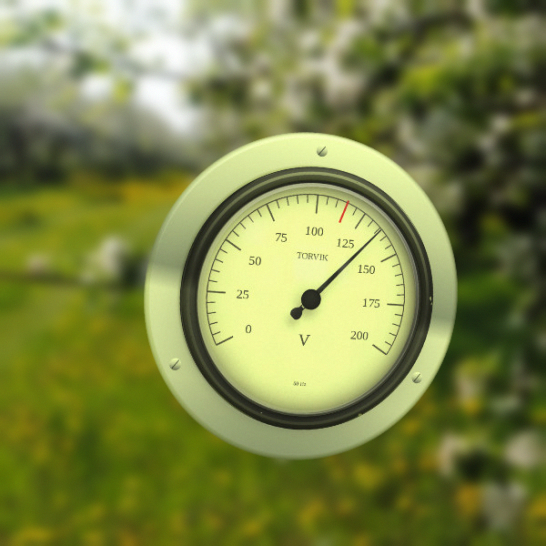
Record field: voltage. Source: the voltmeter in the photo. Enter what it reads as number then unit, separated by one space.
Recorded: 135 V
